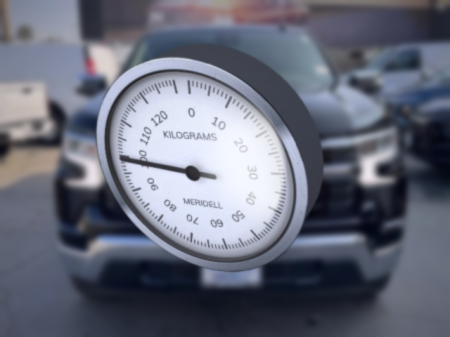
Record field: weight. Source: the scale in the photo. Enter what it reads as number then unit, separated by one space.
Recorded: 100 kg
